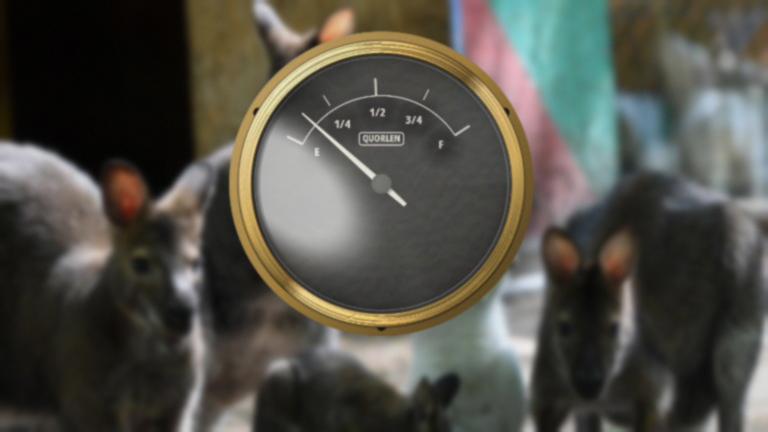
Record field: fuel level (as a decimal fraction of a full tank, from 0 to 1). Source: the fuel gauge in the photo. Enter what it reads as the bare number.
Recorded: 0.125
